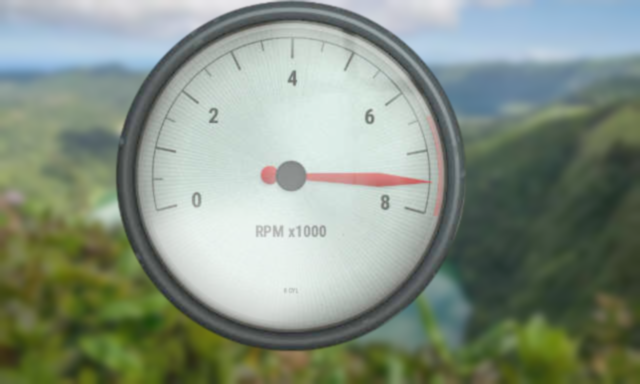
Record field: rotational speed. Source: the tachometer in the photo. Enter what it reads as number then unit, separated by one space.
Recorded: 7500 rpm
